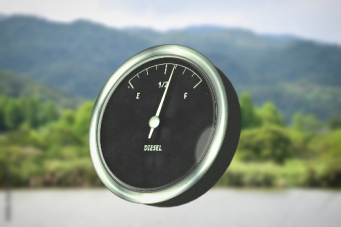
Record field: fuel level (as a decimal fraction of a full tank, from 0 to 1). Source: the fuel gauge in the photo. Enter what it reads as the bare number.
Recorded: 0.625
